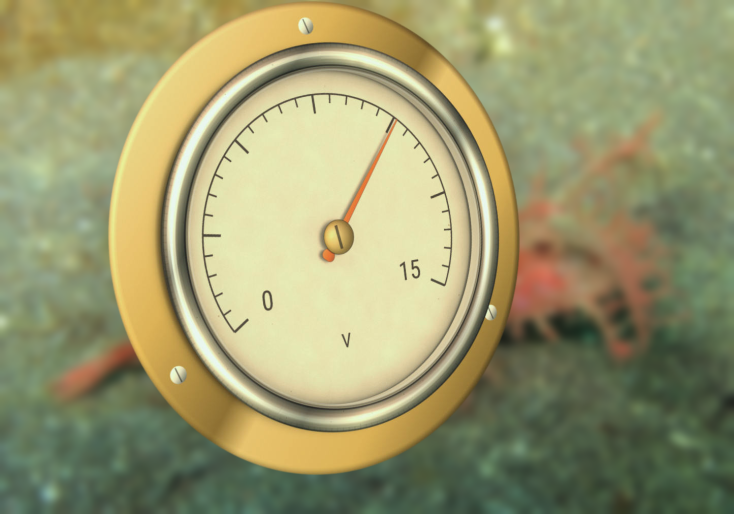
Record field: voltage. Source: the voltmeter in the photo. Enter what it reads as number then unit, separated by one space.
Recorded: 10 V
